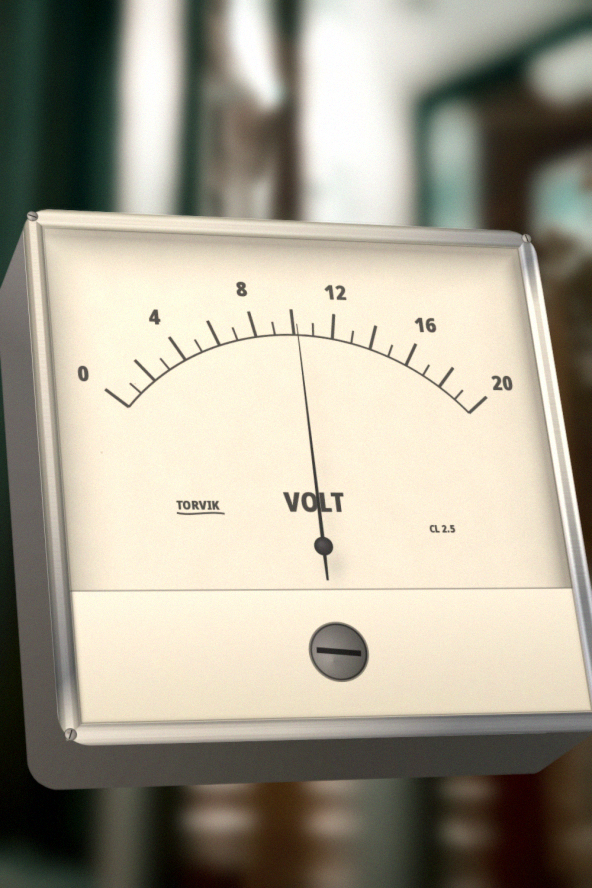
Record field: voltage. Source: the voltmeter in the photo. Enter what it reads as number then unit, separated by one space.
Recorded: 10 V
